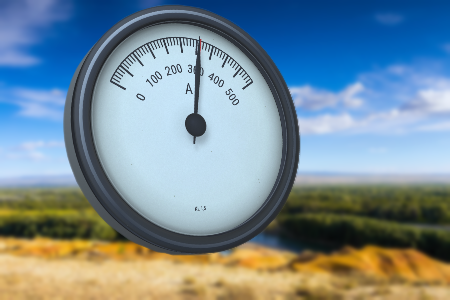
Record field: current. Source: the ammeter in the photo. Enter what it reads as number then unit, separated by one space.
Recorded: 300 A
